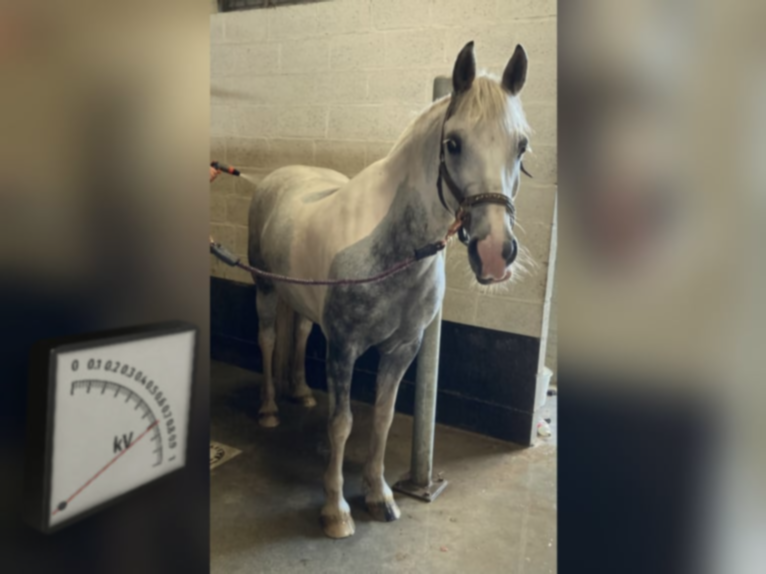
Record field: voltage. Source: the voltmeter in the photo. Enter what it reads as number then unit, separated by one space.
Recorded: 0.7 kV
